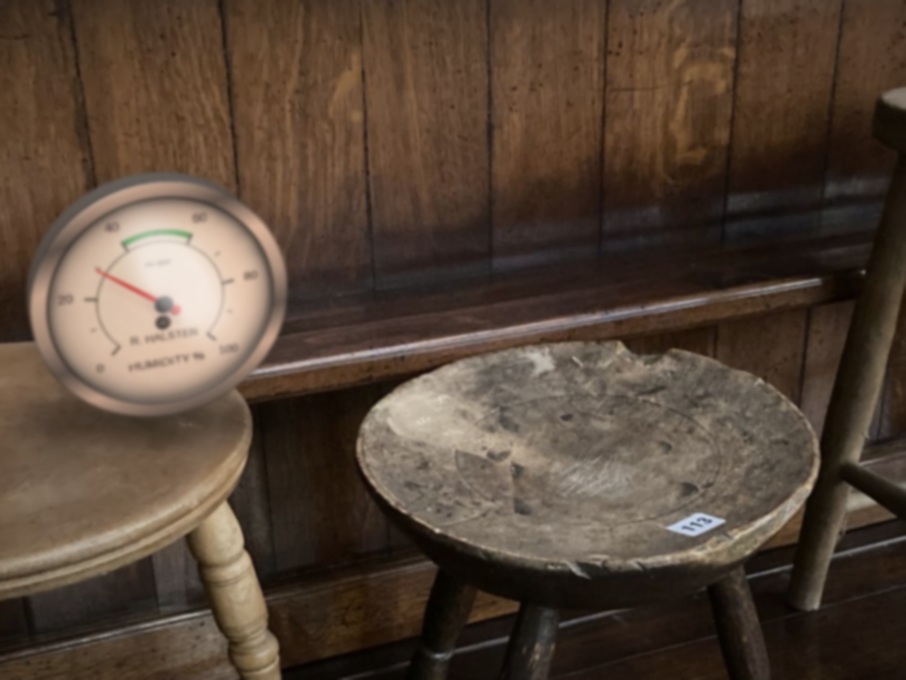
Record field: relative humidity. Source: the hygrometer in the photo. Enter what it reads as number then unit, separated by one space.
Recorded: 30 %
